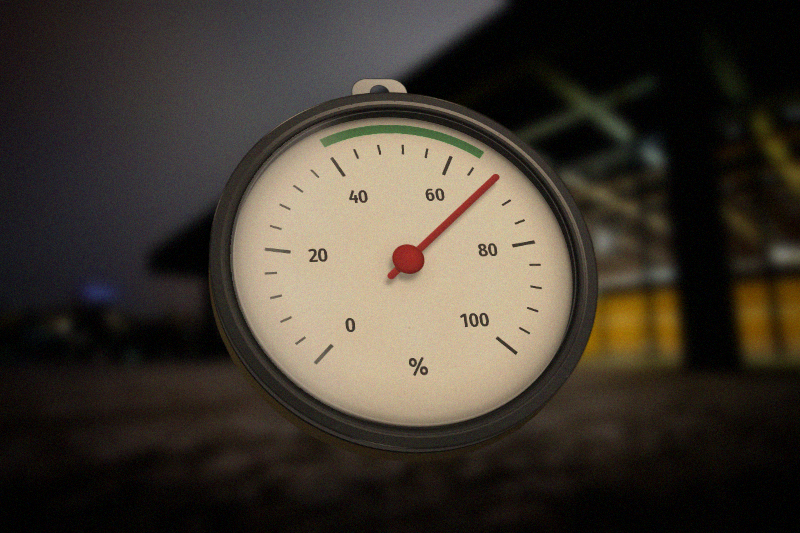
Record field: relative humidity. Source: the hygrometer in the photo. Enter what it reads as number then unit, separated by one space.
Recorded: 68 %
